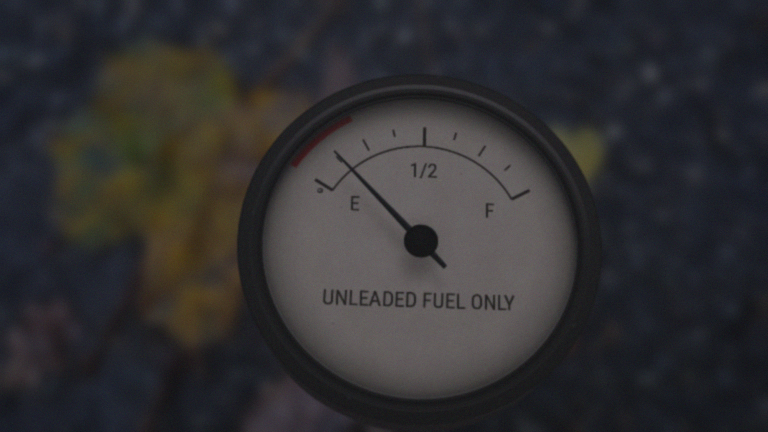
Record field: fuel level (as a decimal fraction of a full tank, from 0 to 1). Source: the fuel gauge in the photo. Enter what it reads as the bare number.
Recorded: 0.125
